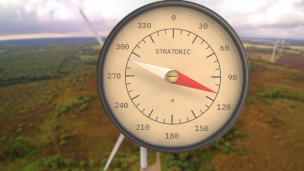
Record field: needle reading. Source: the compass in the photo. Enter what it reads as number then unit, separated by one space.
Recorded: 110 °
